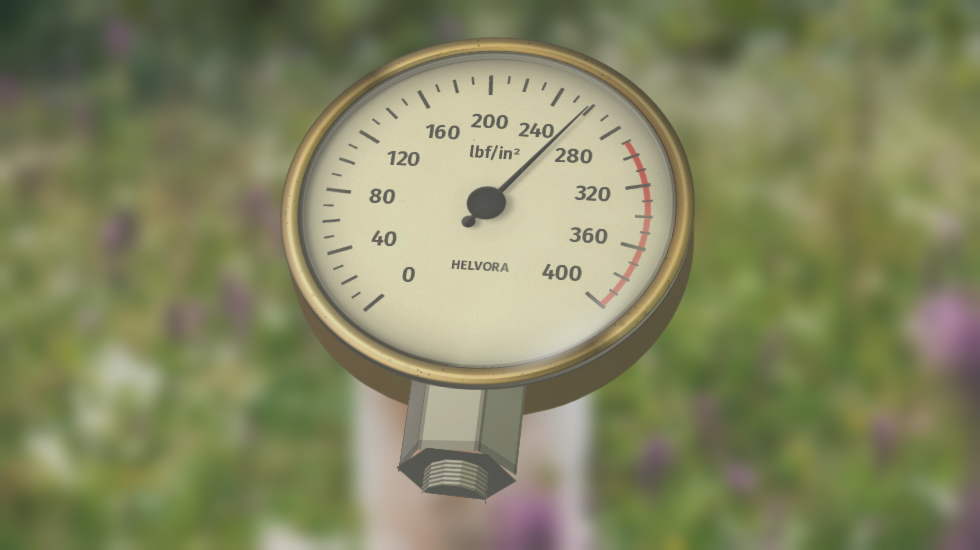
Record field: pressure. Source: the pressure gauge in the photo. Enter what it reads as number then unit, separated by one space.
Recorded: 260 psi
